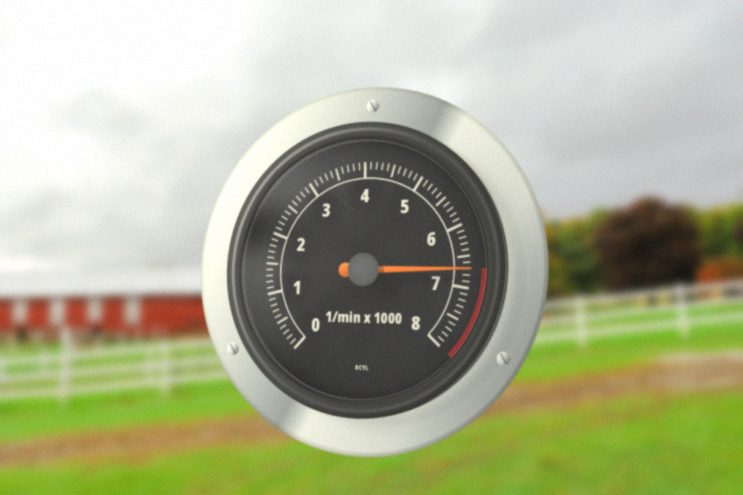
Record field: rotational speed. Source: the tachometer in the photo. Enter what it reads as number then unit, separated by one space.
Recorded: 6700 rpm
